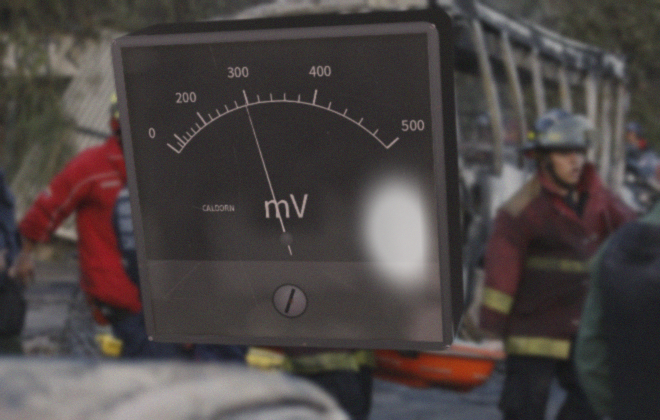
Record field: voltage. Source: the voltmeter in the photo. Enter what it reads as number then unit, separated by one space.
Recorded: 300 mV
